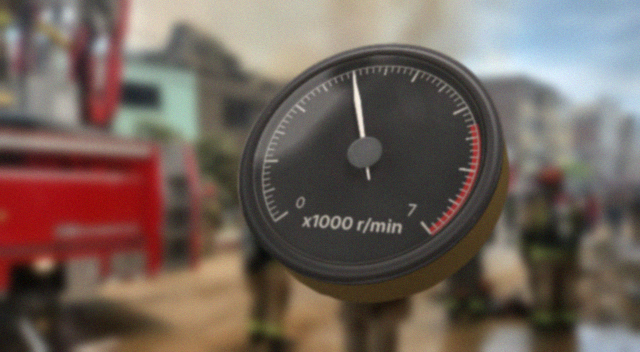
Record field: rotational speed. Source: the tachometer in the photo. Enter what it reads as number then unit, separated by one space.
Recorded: 3000 rpm
